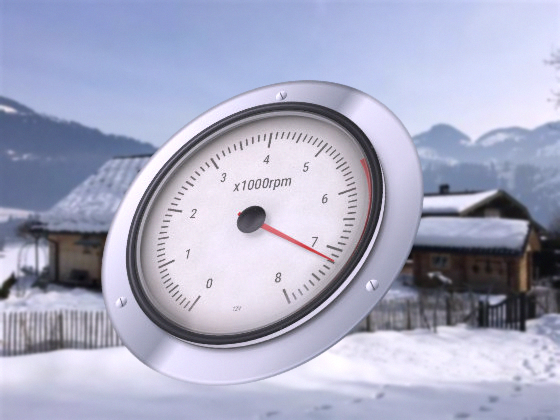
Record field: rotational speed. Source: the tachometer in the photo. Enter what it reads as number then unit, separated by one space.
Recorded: 7200 rpm
